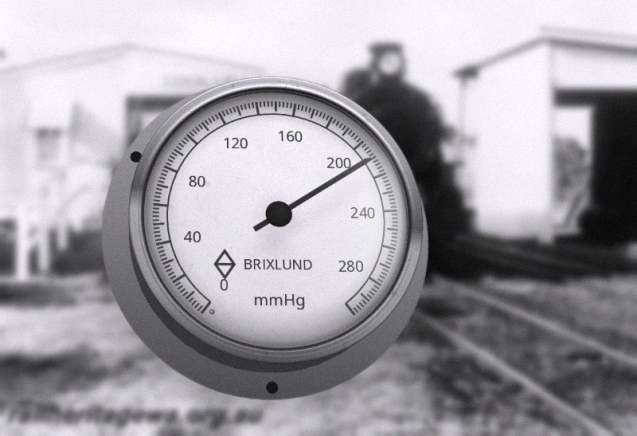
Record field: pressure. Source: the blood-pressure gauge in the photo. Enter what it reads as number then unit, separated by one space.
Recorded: 210 mmHg
